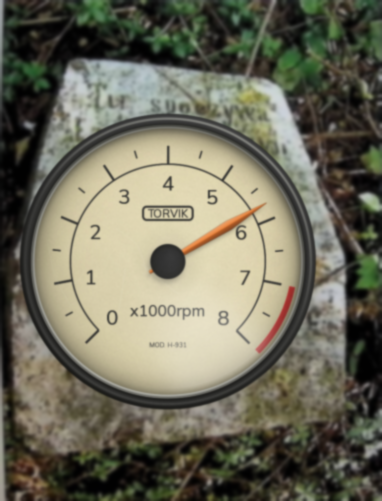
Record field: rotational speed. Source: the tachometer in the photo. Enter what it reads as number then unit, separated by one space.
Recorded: 5750 rpm
